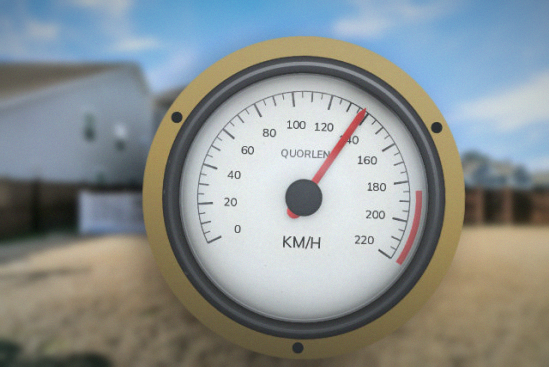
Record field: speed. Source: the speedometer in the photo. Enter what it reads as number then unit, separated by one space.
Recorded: 137.5 km/h
